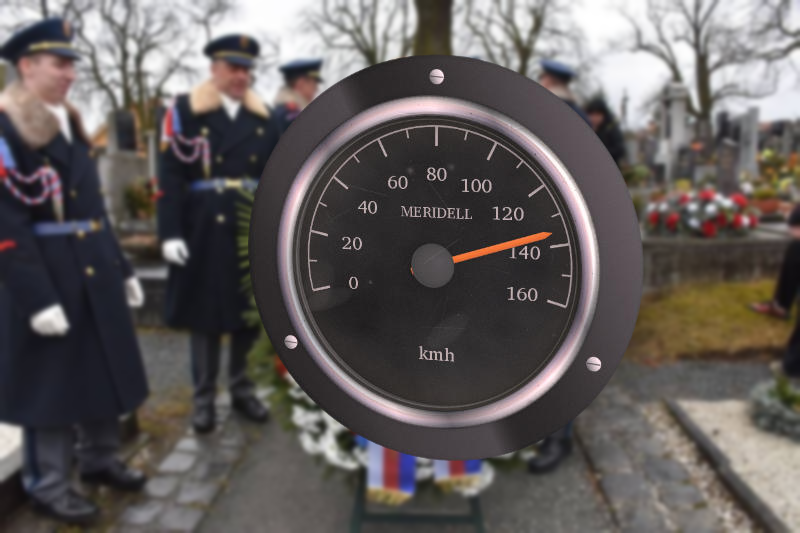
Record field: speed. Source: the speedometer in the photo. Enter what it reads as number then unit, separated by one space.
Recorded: 135 km/h
